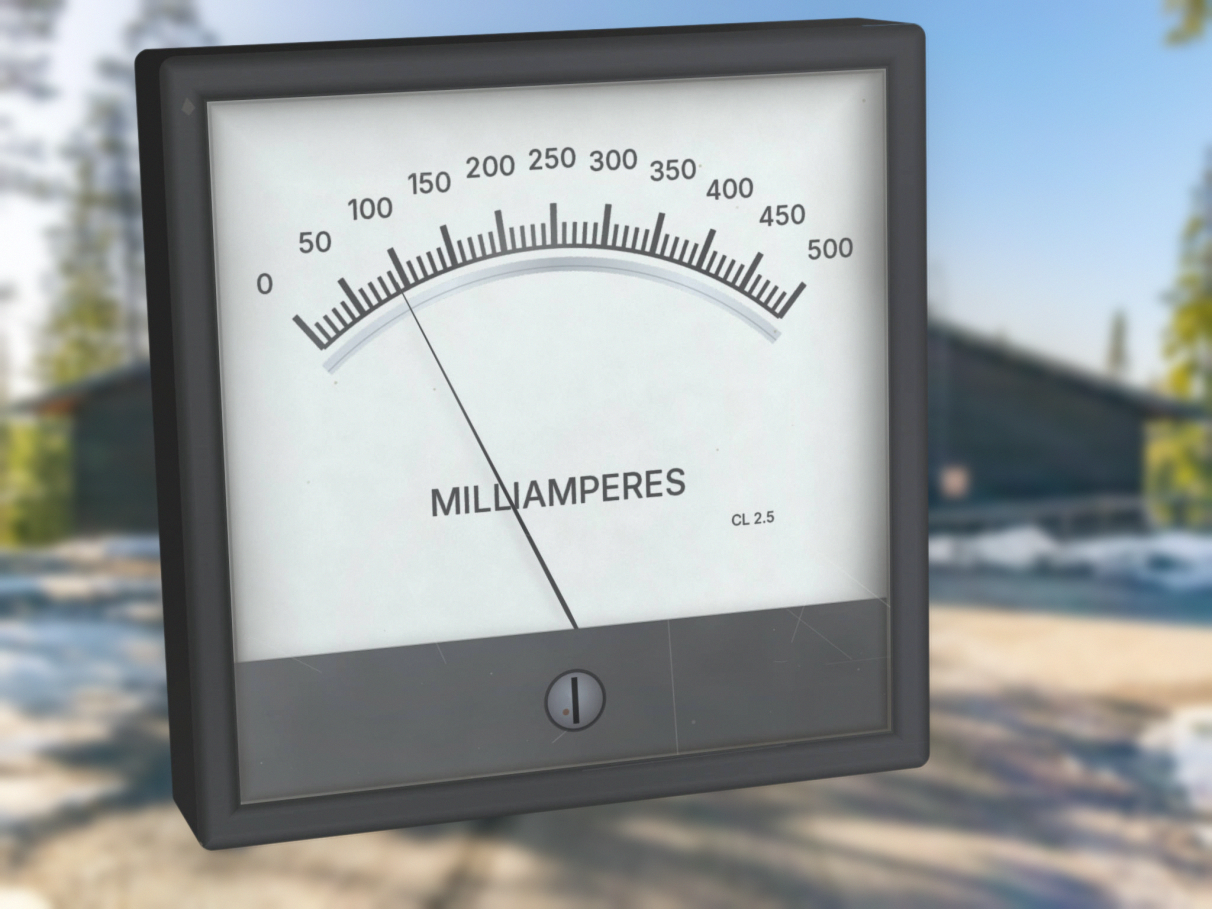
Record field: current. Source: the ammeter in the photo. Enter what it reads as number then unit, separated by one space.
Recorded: 90 mA
